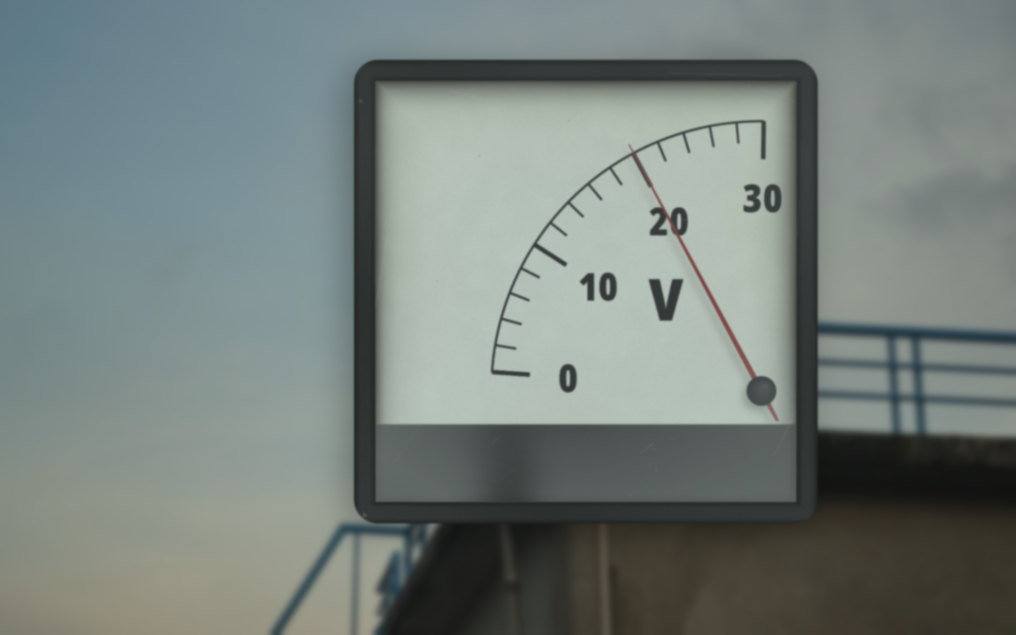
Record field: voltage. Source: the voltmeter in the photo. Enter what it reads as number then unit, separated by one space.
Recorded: 20 V
